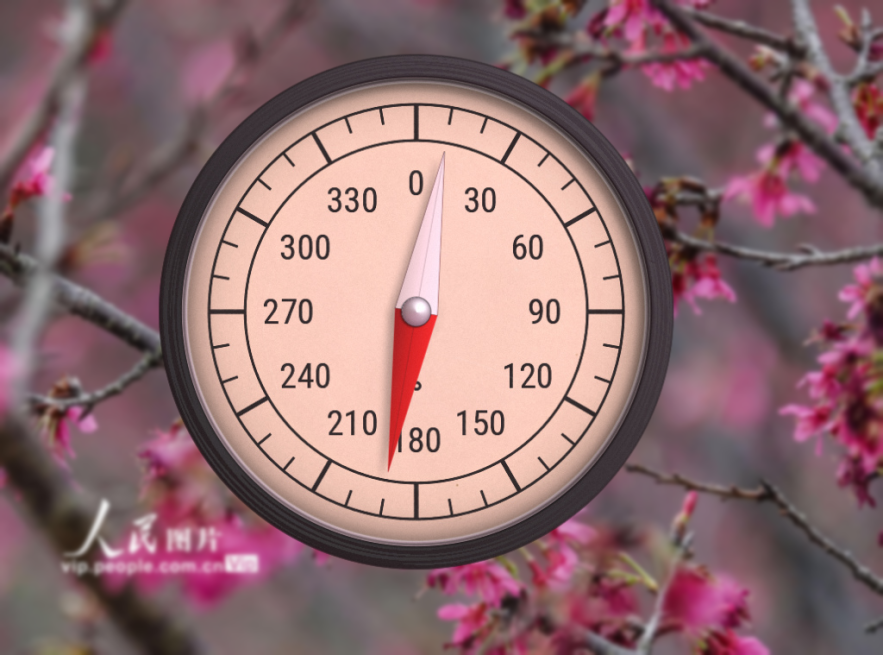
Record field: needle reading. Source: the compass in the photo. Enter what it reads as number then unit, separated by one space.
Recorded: 190 °
